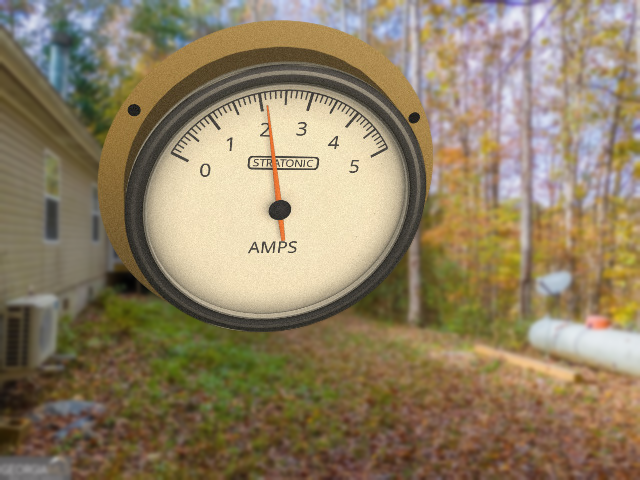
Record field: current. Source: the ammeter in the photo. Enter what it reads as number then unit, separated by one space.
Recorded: 2.1 A
